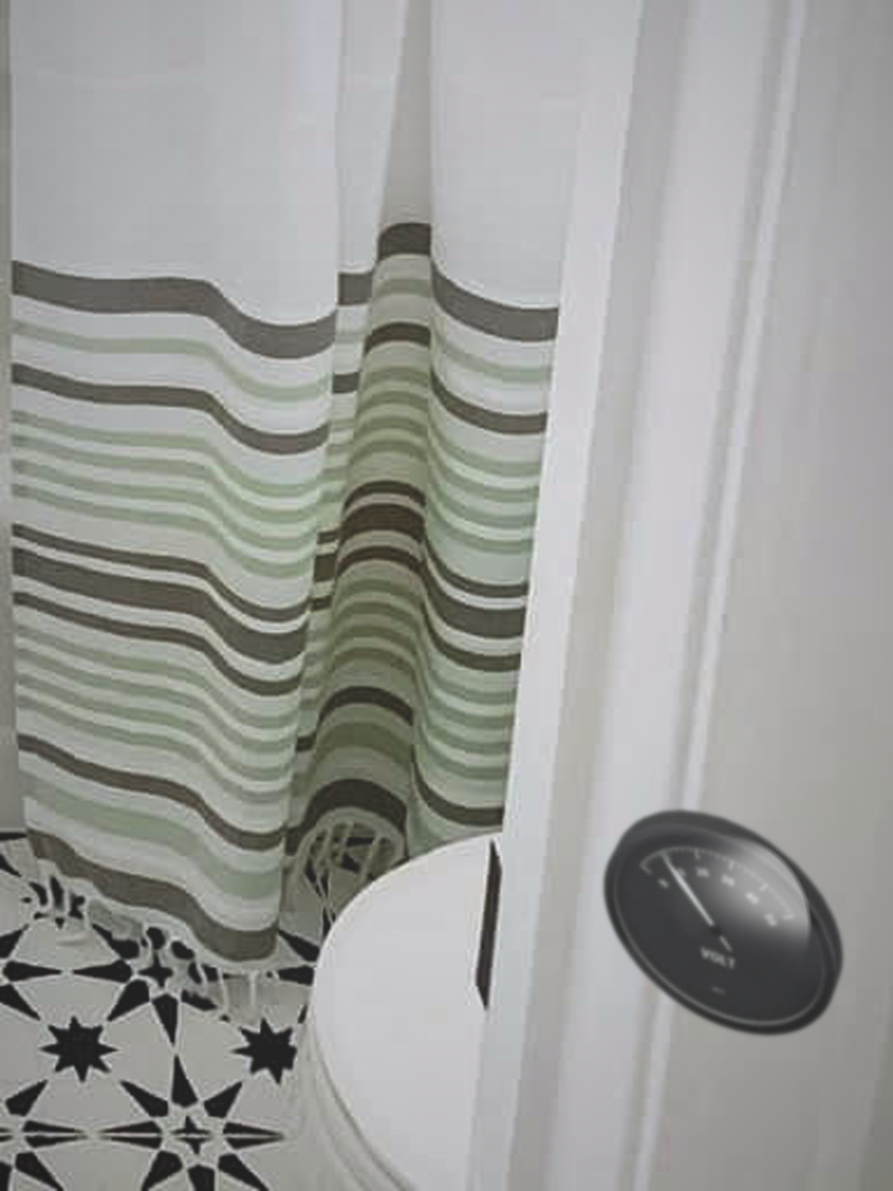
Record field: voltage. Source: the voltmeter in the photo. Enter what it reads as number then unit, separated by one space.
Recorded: 10 V
